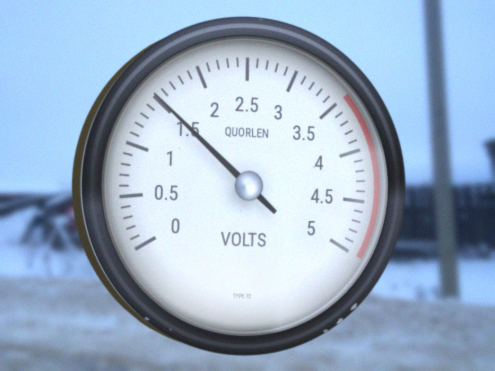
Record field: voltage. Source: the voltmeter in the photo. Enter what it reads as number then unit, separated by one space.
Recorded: 1.5 V
